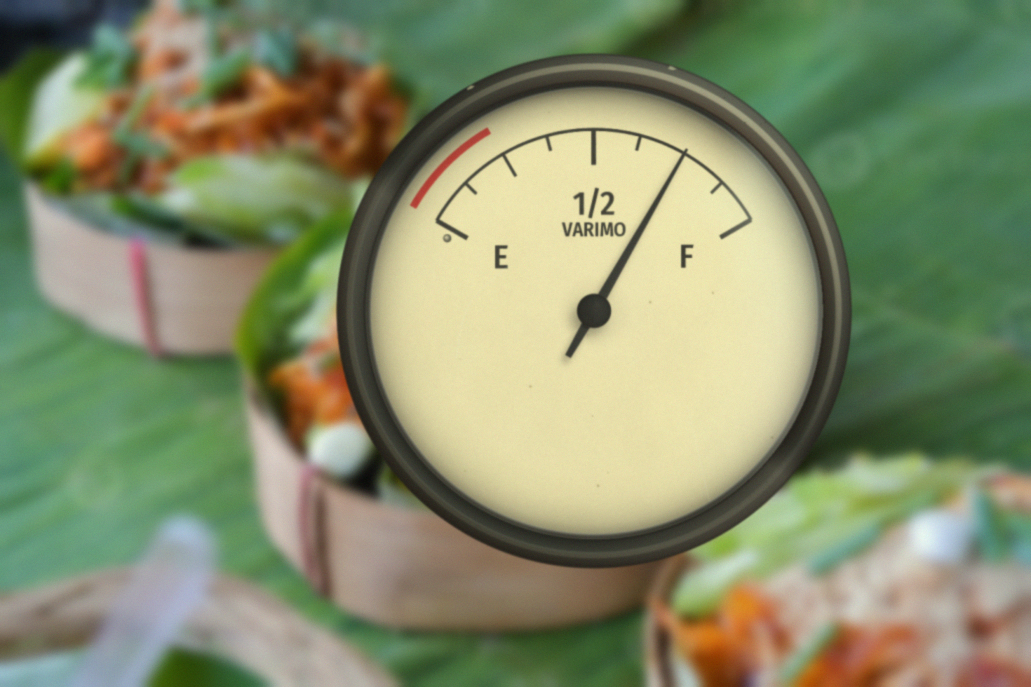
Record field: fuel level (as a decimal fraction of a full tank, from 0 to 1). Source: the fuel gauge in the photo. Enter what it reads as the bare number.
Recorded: 0.75
